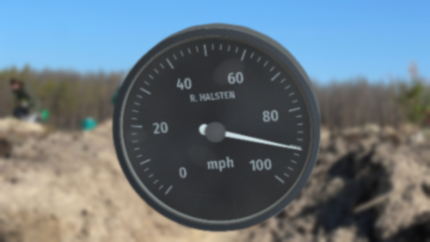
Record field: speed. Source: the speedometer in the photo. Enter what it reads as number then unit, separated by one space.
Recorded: 90 mph
